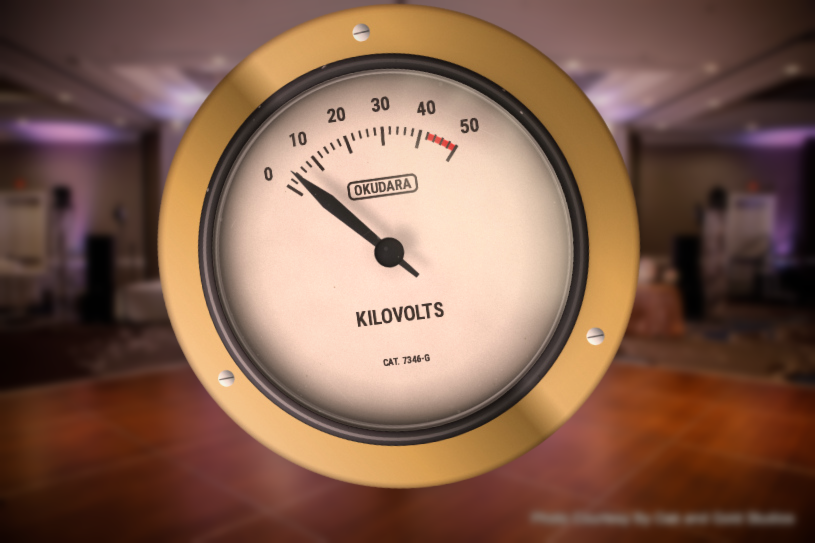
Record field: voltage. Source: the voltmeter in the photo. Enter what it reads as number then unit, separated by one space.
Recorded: 4 kV
